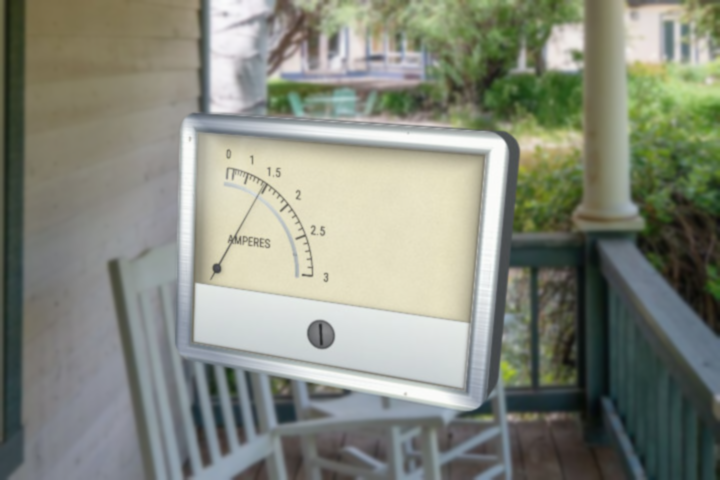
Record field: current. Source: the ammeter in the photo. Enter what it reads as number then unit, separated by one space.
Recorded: 1.5 A
